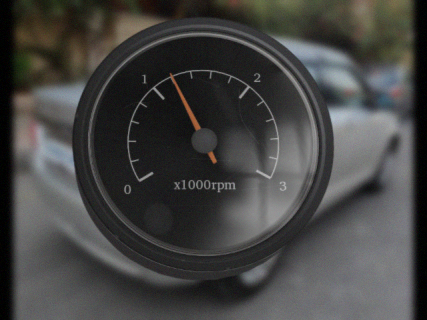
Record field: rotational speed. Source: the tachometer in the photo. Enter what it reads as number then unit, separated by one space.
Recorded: 1200 rpm
